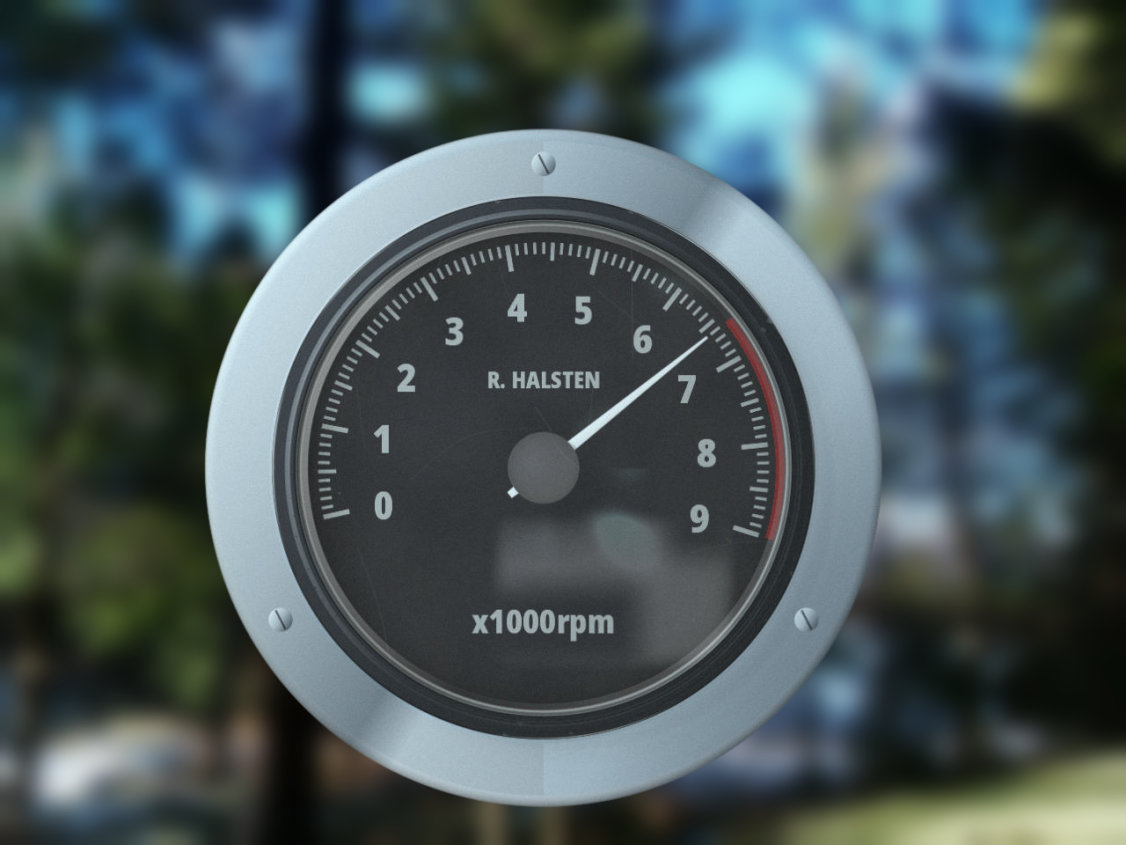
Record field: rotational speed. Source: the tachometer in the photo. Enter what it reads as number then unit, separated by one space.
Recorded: 6600 rpm
